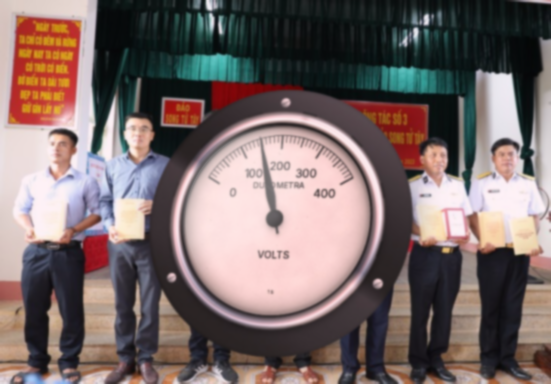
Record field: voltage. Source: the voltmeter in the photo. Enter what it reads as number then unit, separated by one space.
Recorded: 150 V
